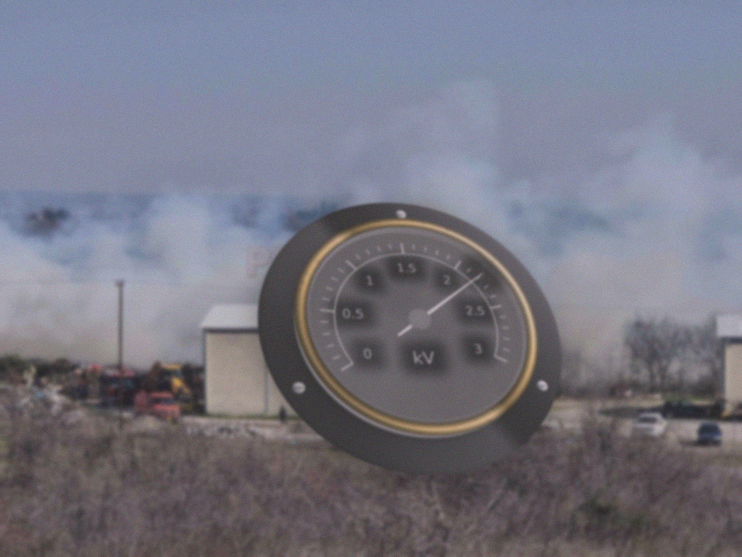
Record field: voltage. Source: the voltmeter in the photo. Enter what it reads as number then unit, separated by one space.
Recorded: 2.2 kV
